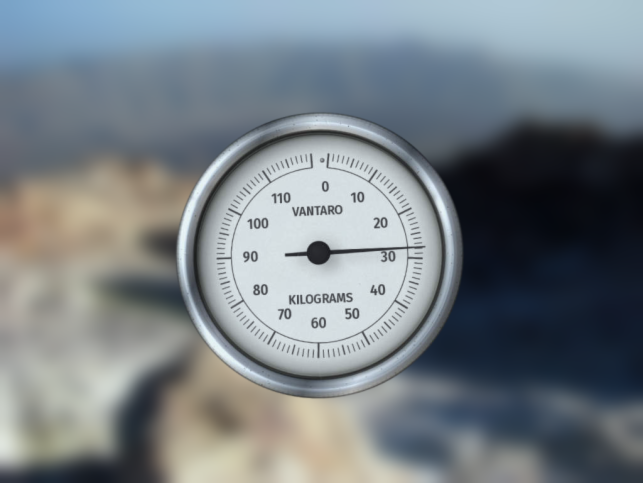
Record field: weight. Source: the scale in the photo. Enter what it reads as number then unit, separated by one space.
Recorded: 28 kg
